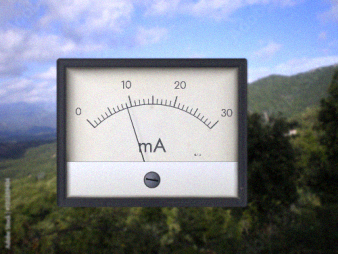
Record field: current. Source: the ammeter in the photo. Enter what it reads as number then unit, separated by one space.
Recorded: 9 mA
